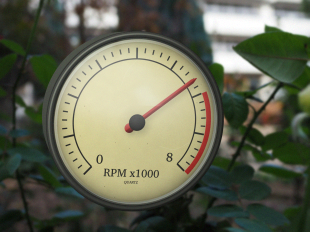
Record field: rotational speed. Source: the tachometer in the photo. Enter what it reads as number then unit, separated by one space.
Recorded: 5600 rpm
